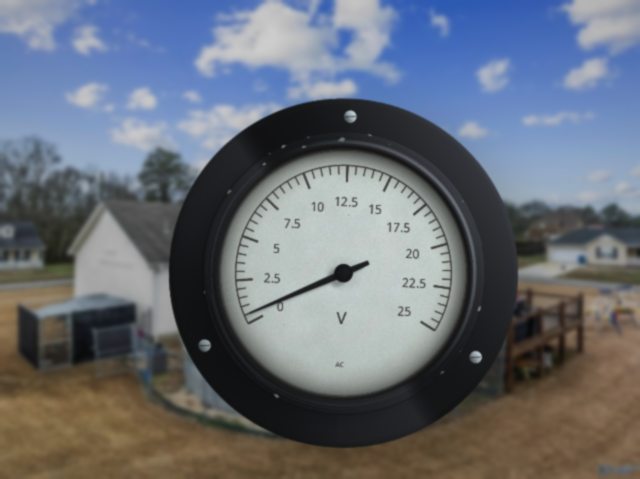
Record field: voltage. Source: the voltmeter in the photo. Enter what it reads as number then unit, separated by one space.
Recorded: 0.5 V
